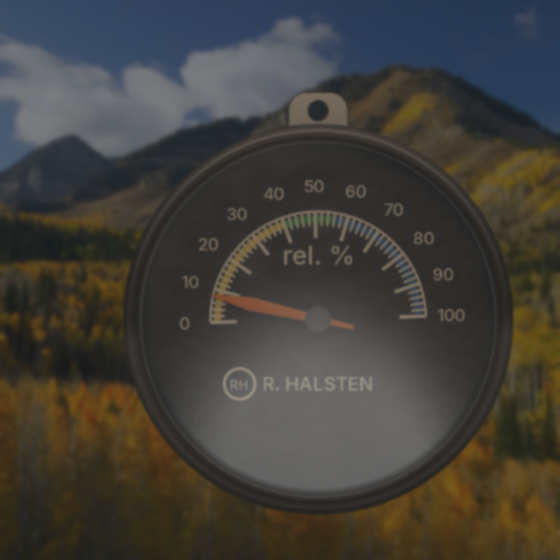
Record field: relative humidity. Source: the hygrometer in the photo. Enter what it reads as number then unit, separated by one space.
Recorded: 8 %
